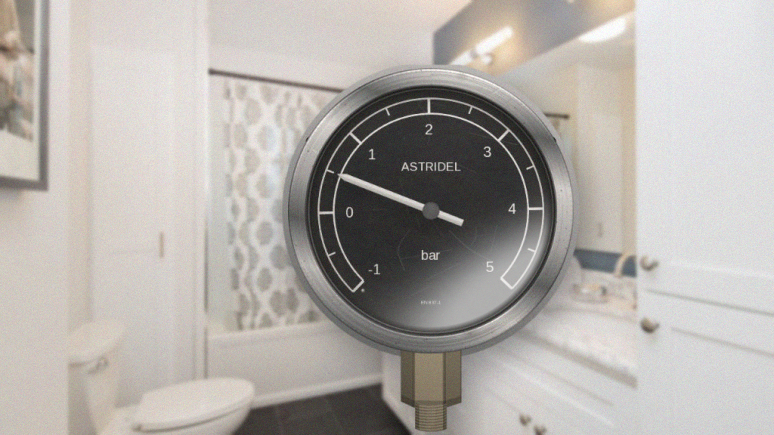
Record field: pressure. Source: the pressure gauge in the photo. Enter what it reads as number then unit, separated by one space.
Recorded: 0.5 bar
